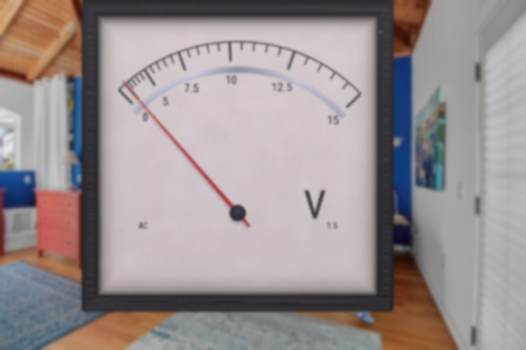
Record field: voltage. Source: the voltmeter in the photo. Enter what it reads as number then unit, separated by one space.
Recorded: 2.5 V
